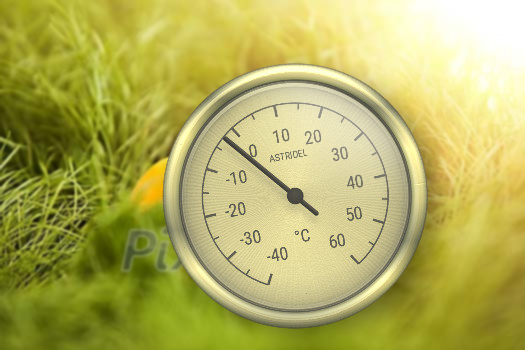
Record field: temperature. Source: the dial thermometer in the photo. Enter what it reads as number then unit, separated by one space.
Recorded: -2.5 °C
